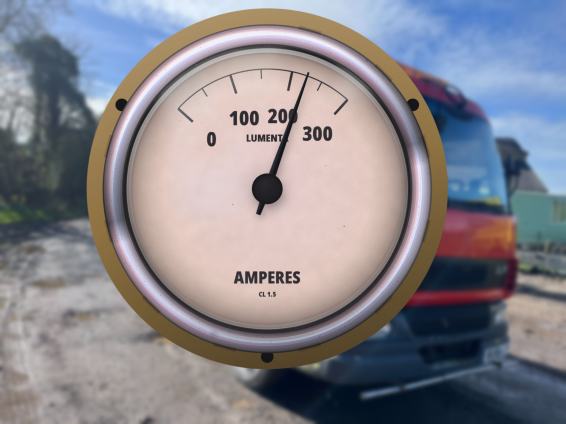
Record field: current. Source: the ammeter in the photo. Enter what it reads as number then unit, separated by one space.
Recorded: 225 A
